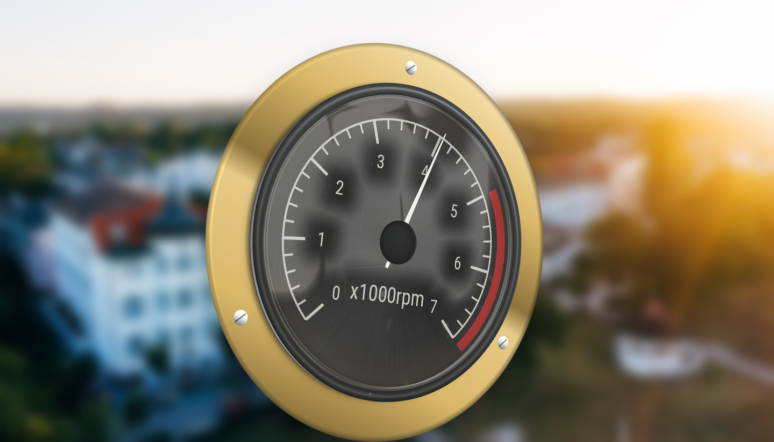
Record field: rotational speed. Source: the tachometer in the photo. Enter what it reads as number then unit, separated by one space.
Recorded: 4000 rpm
